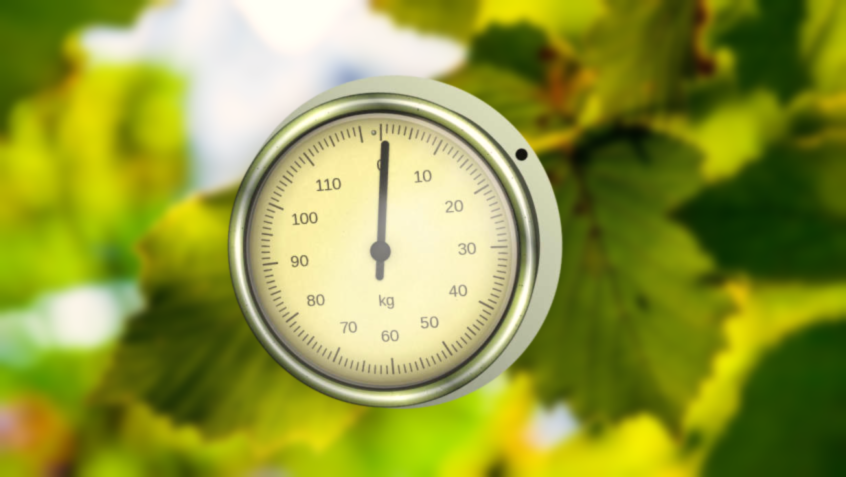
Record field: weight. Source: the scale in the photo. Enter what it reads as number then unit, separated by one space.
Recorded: 1 kg
